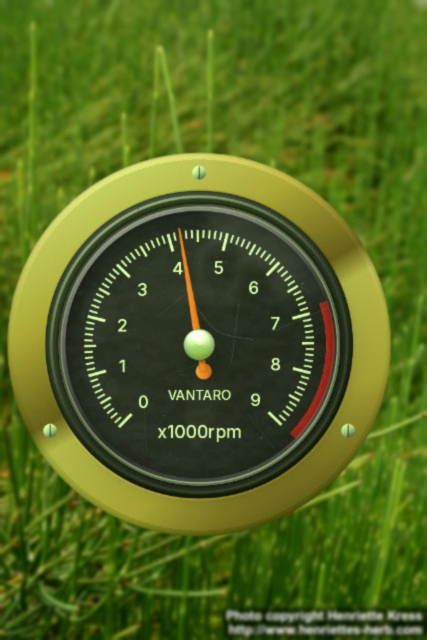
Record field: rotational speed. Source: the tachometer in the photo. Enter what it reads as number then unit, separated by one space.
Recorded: 4200 rpm
